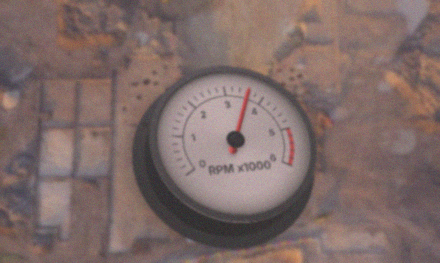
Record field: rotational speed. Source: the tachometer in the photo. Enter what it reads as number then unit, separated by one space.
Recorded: 3600 rpm
